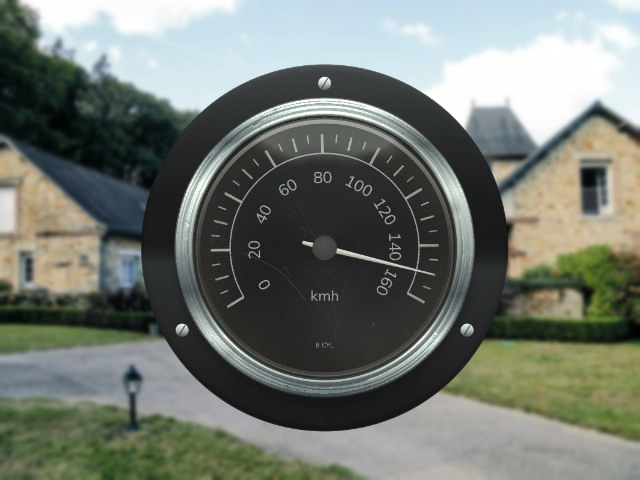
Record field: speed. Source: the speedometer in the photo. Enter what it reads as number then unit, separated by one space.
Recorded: 150 km/h
